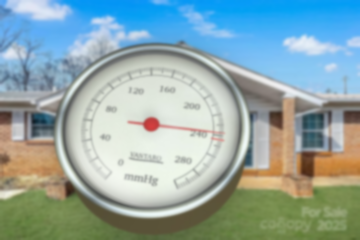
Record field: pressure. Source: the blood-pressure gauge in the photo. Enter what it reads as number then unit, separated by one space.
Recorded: 240 mmHg
